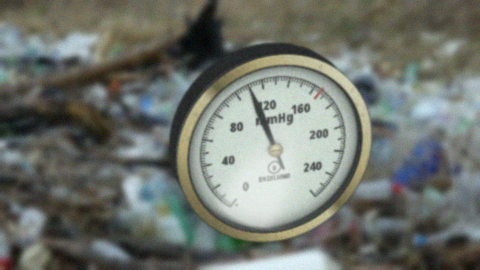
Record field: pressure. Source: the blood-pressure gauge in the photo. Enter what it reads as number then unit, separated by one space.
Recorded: 110 mmHg
